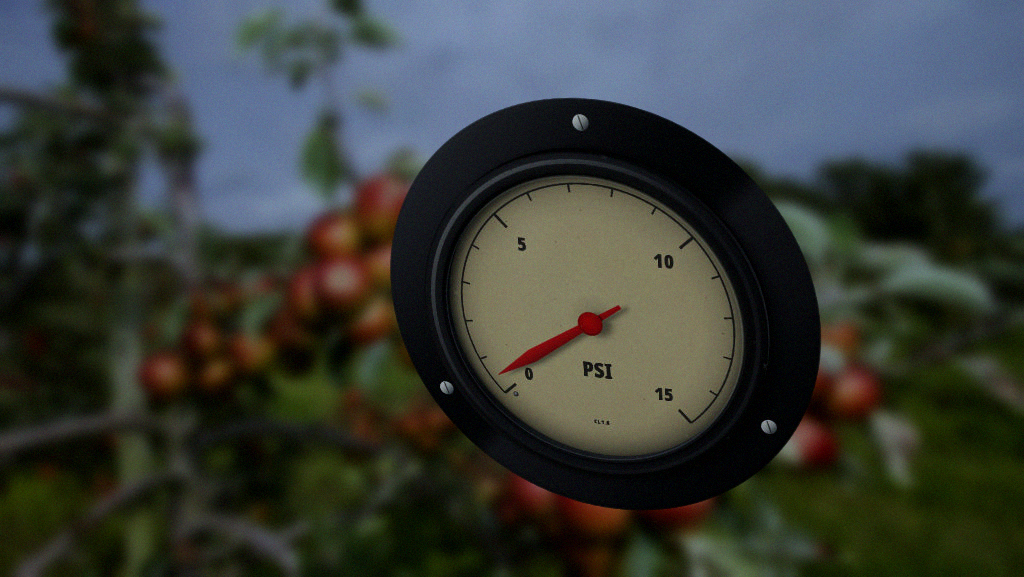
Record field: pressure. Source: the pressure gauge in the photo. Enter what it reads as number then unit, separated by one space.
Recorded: 0.5 psi
